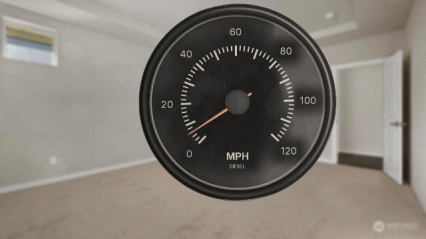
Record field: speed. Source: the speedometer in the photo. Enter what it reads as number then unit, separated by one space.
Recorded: 6 mph
